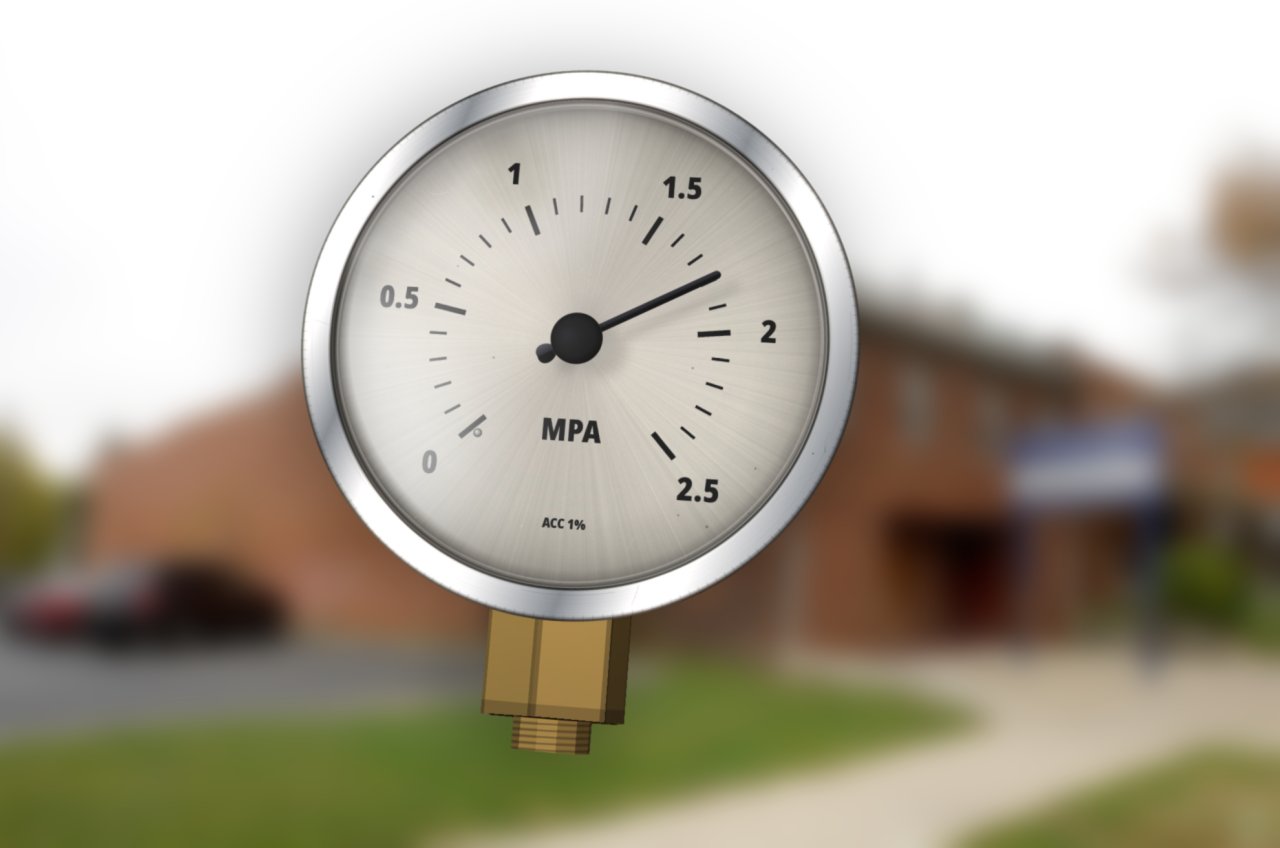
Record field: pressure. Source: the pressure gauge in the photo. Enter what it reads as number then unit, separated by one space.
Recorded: 1.8 MPa
